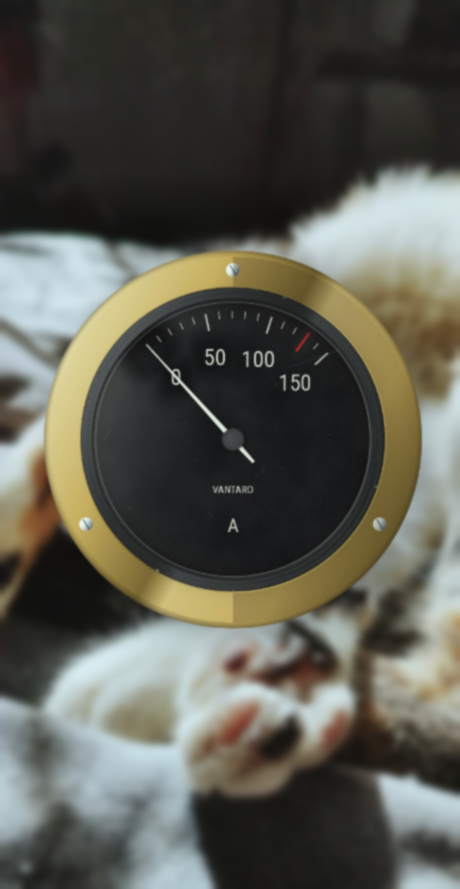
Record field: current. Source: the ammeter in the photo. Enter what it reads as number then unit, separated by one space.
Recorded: 0 A
